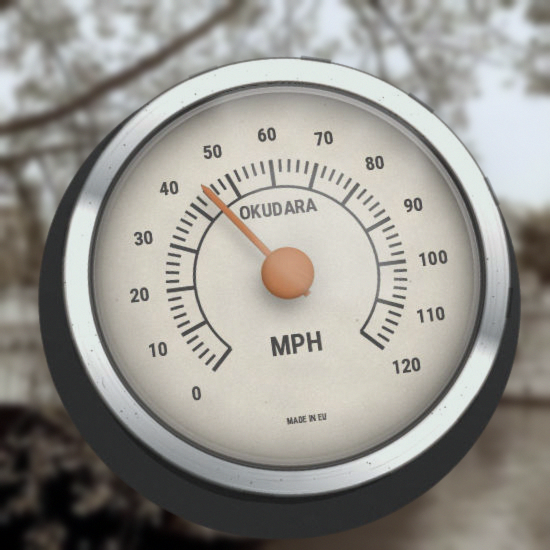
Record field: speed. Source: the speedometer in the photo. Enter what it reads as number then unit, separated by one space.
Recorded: 44 mph
